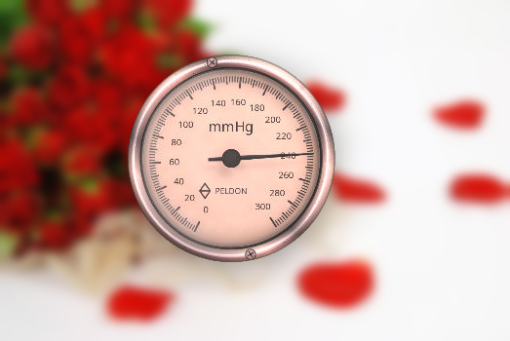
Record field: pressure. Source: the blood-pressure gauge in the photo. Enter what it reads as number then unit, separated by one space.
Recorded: 240 mmHg
